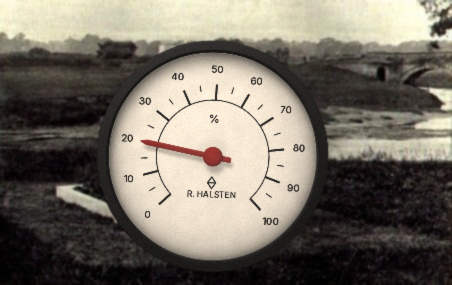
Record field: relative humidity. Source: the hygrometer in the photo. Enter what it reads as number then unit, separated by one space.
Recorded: 20 %
